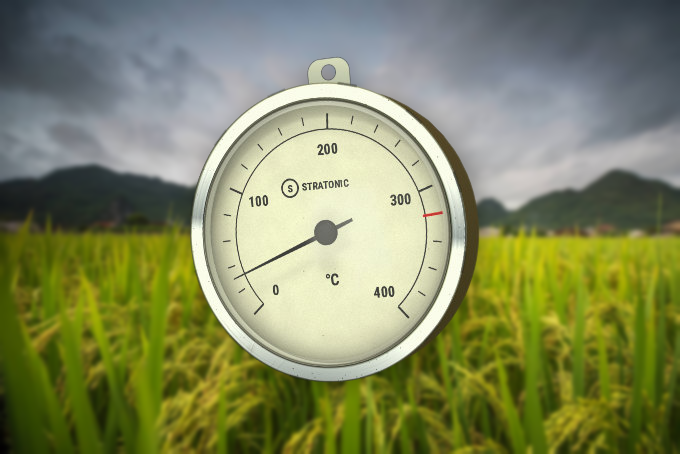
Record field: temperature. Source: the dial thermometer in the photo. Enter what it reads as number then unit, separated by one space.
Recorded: 30 °C
